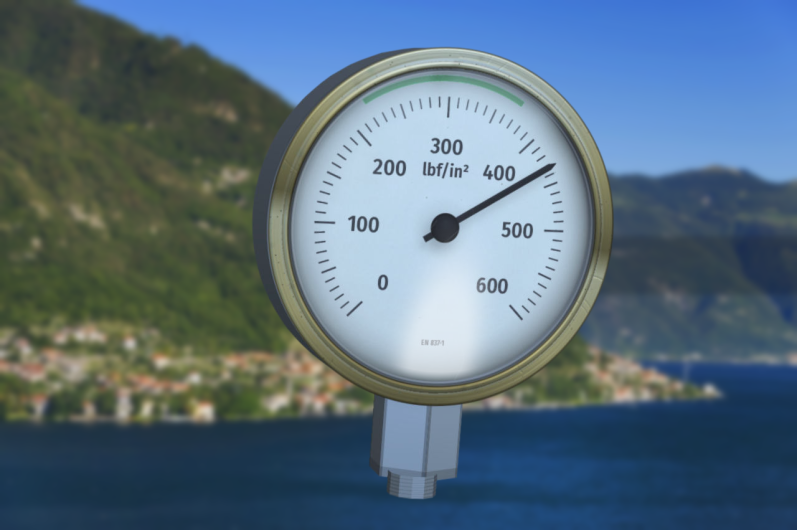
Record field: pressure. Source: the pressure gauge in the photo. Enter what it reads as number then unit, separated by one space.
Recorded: 430 psi
